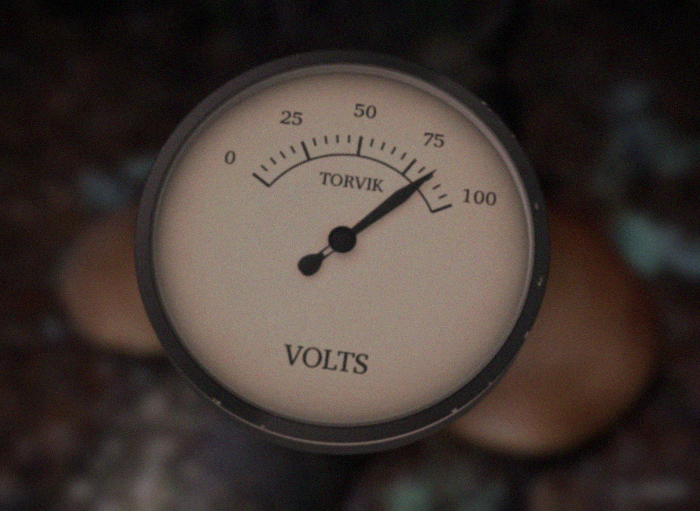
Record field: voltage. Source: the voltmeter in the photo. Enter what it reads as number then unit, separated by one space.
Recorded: 85 V
